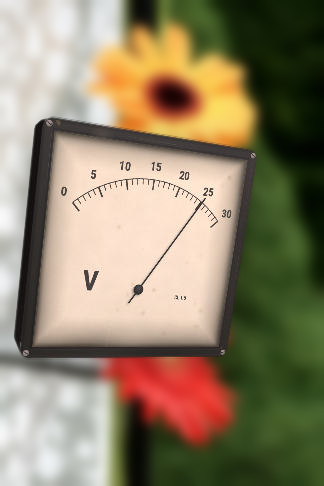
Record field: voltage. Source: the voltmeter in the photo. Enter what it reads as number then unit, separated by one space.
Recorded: 25 V
